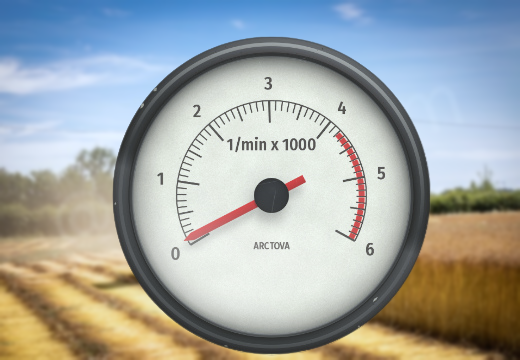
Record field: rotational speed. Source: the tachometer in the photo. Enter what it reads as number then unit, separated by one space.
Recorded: 100 rpm
